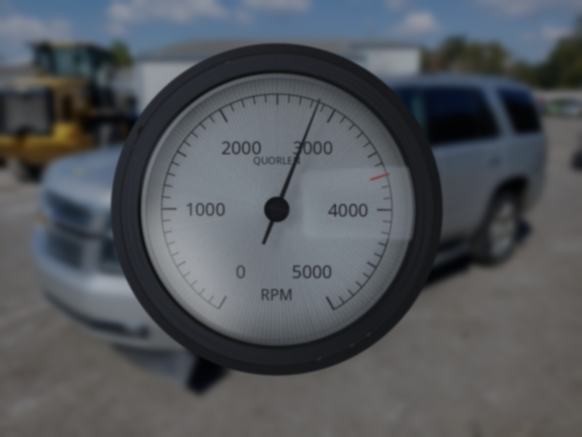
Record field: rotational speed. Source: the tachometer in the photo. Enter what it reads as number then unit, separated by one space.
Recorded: 2850 rpm
